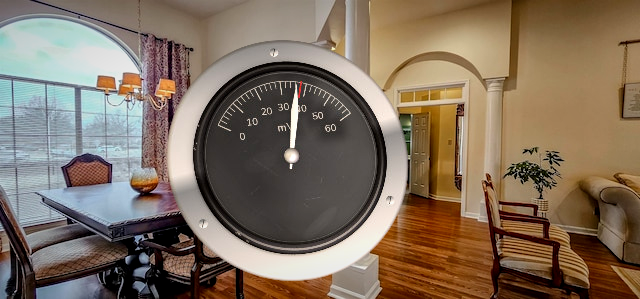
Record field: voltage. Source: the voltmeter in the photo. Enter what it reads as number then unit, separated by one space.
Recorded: 36 mV
